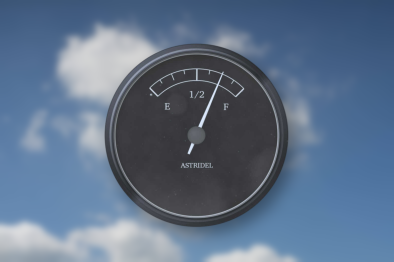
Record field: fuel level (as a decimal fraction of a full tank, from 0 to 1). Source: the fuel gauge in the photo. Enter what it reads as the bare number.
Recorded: 0.75
